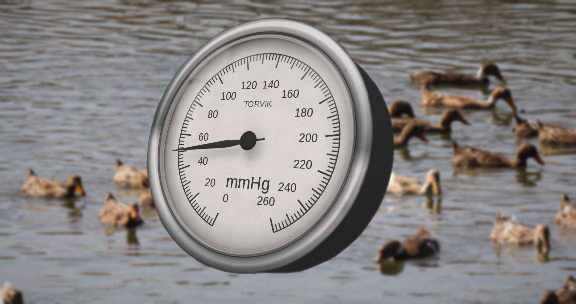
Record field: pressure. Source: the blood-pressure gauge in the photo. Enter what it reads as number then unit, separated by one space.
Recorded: 50 mmHg
